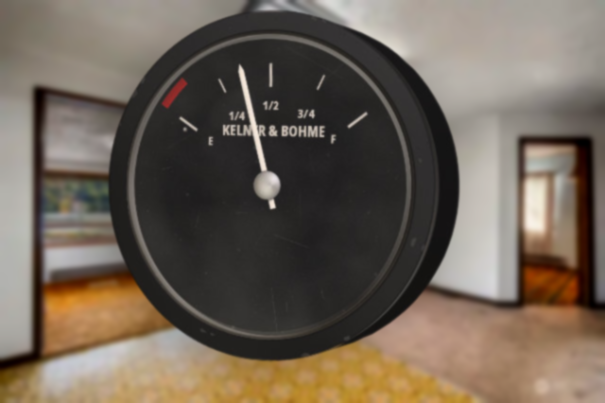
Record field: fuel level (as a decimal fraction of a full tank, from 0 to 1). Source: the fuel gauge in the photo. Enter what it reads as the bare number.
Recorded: 0.375
